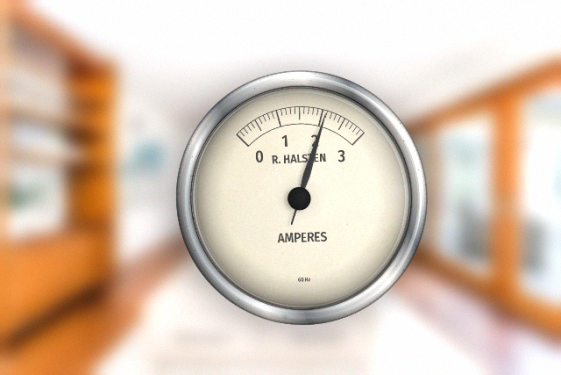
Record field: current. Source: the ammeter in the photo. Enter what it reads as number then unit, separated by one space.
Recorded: 2.1 A
